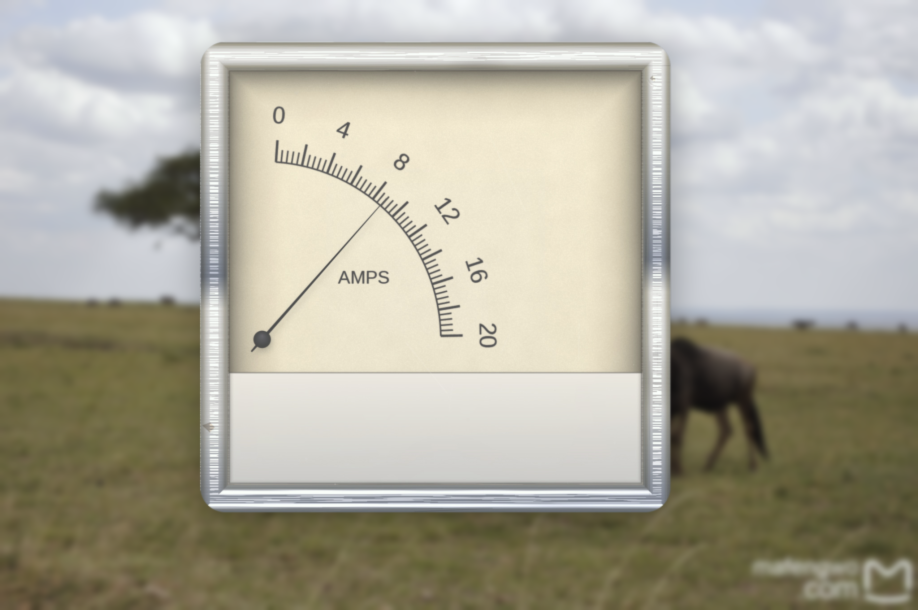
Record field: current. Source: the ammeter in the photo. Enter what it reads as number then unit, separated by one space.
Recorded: 8.8 A
